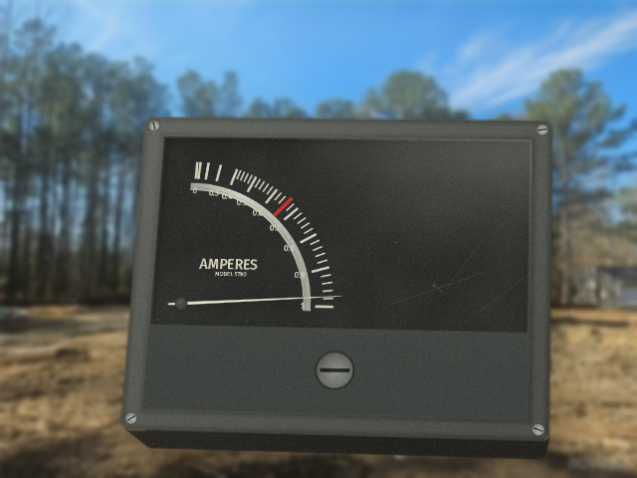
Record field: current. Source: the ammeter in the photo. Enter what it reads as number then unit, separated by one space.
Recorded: 0.98 A
